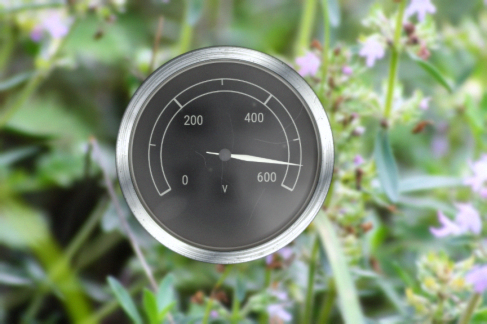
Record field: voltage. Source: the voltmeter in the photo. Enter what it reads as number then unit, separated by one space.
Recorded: 550 V
